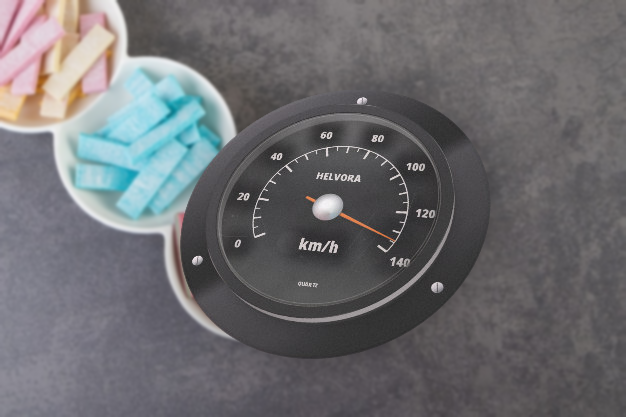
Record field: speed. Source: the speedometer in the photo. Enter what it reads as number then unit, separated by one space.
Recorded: 135 km/h
